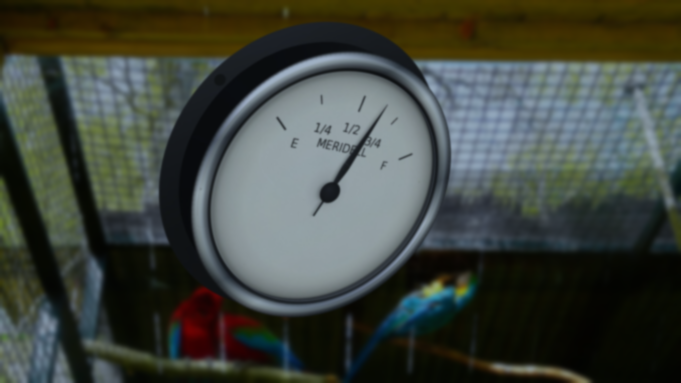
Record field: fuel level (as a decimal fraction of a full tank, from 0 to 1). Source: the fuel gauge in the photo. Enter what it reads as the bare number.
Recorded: 0.625
